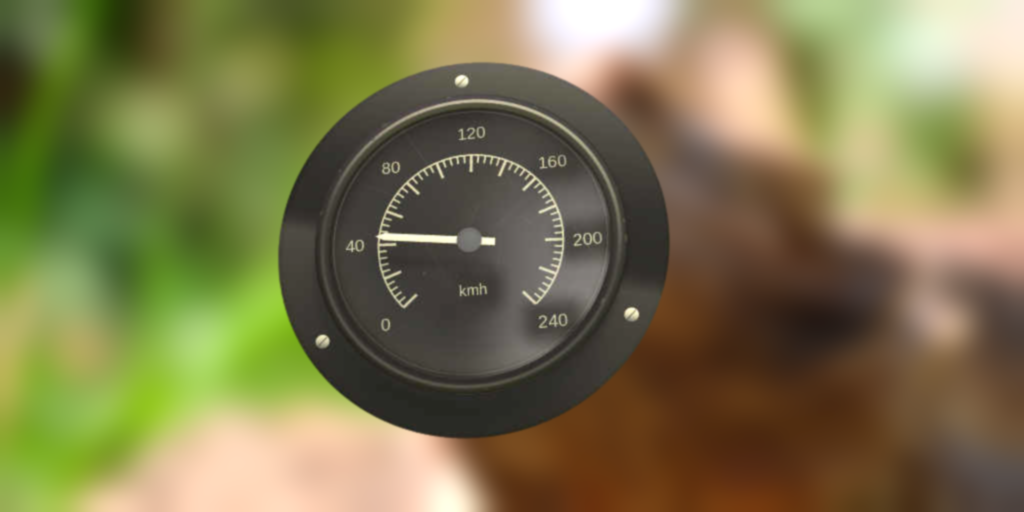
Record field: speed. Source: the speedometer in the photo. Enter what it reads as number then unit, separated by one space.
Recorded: 44 km/h
